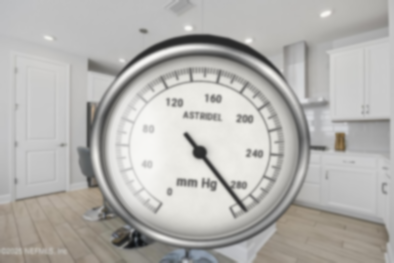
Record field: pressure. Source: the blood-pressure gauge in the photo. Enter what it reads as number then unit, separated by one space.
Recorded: 290 mmHg
